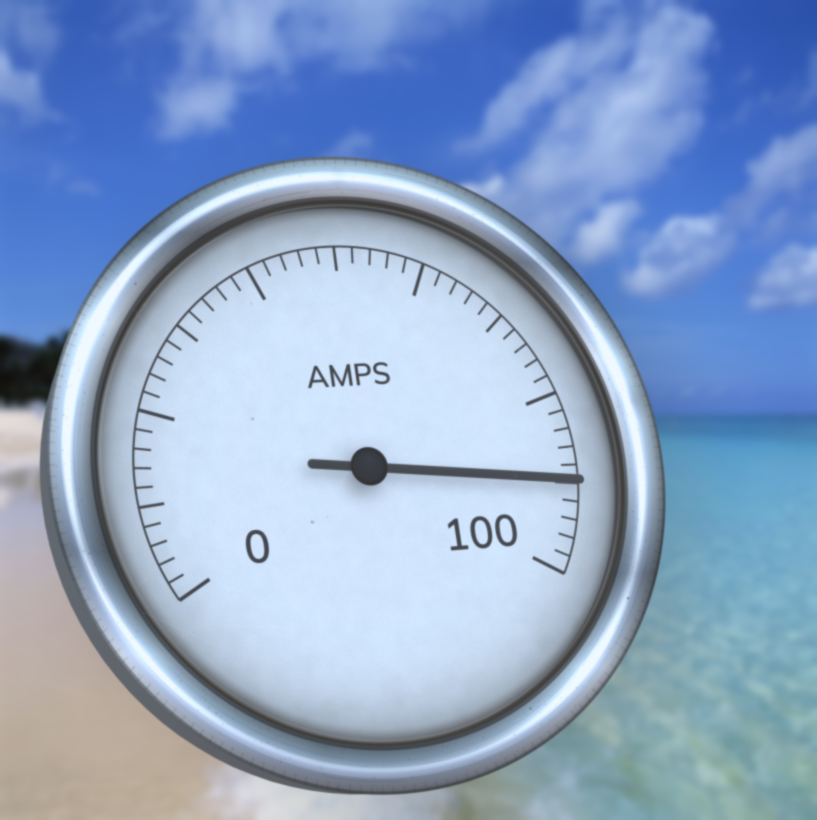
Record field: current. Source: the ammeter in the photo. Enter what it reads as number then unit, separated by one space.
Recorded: 90 A
